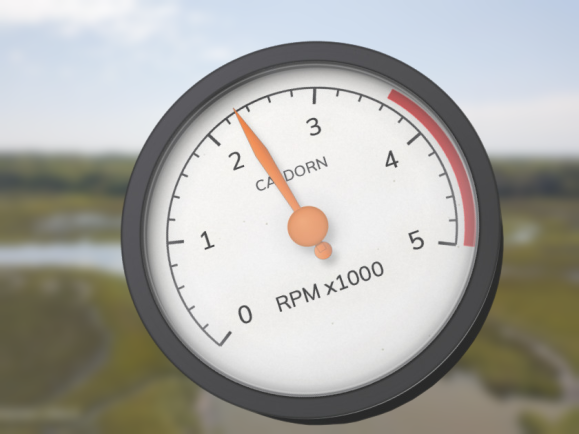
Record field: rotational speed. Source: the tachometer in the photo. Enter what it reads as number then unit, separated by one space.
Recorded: 2300 rpm
